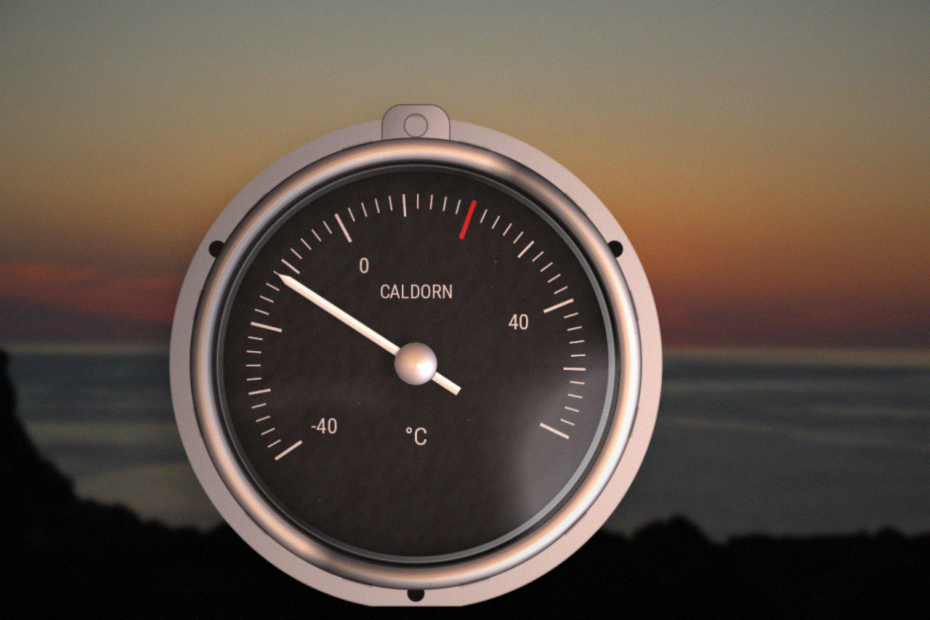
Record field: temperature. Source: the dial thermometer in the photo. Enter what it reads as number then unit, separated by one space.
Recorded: -12 °C
